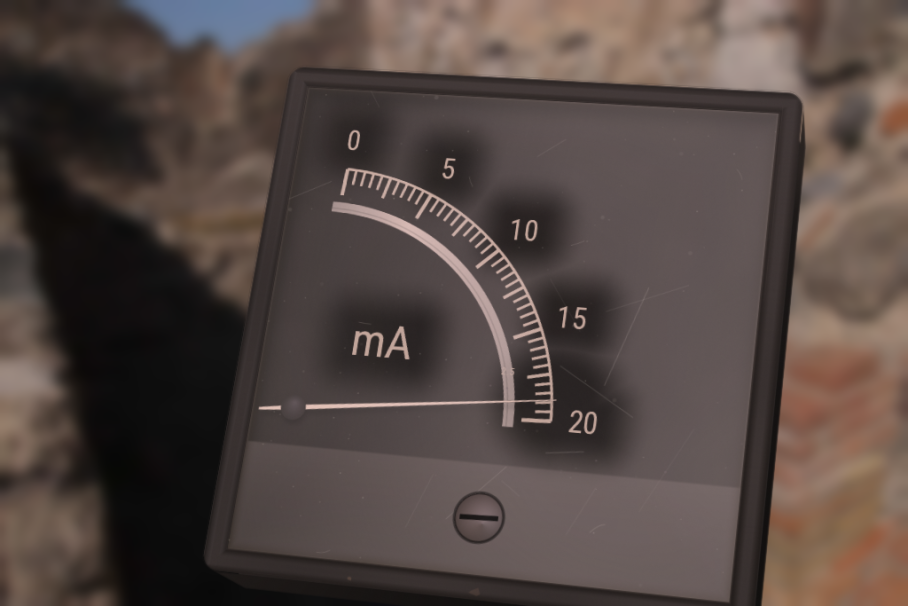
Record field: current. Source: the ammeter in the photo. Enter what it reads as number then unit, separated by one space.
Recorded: 19 mA
